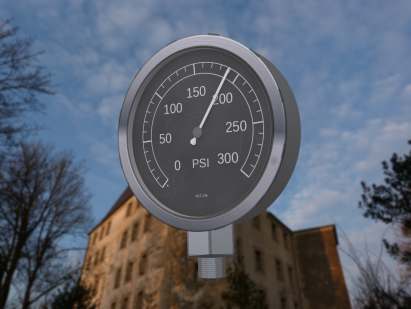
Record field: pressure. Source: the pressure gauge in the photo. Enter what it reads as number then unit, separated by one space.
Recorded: 190 psi
